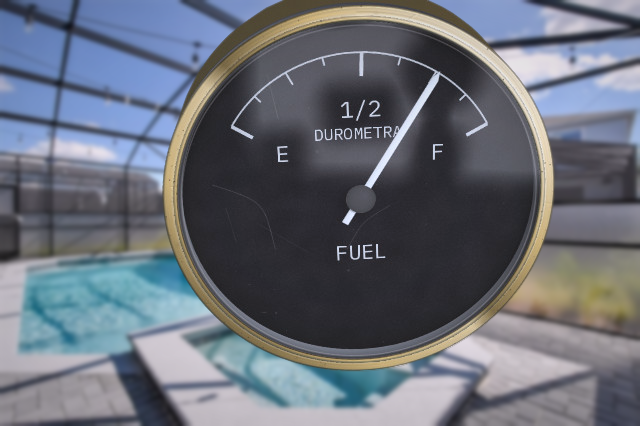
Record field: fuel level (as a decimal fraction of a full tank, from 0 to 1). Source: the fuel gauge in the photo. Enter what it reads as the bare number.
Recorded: 0.75
